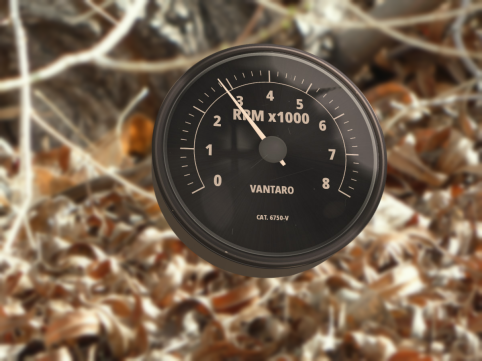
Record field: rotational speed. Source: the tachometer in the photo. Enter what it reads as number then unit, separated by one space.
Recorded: 2800 rpm
